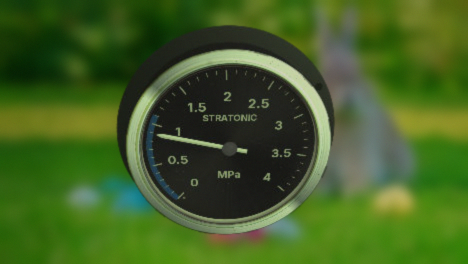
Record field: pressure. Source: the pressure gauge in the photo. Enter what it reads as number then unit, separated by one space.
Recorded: 0.9 MPa
